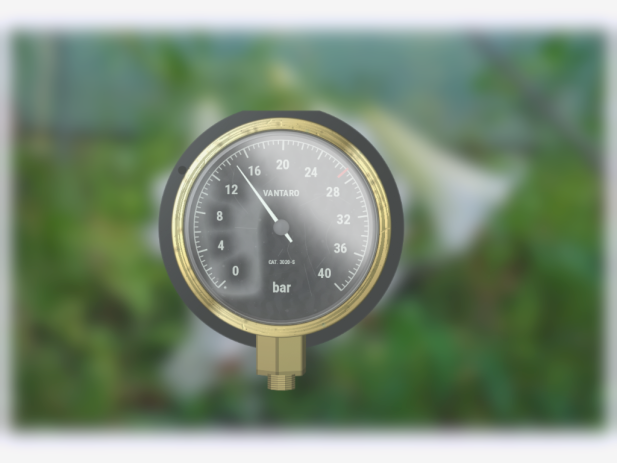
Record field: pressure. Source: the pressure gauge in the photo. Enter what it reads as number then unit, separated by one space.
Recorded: 14.5 bar
